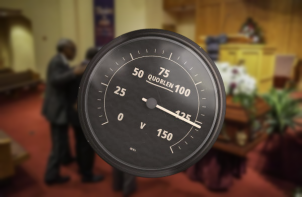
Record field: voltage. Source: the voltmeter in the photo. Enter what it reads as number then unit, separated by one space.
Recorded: 127.5 V
